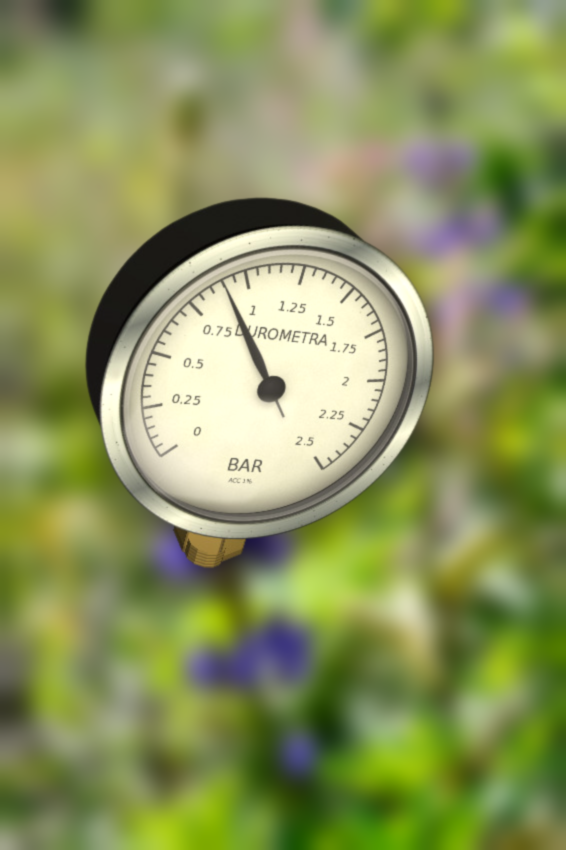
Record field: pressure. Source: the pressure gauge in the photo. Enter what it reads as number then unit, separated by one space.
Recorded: 0.9 bar
